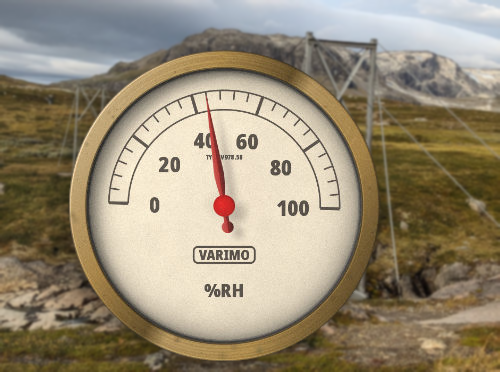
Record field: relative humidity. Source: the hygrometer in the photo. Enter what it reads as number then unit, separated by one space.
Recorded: 44 %
